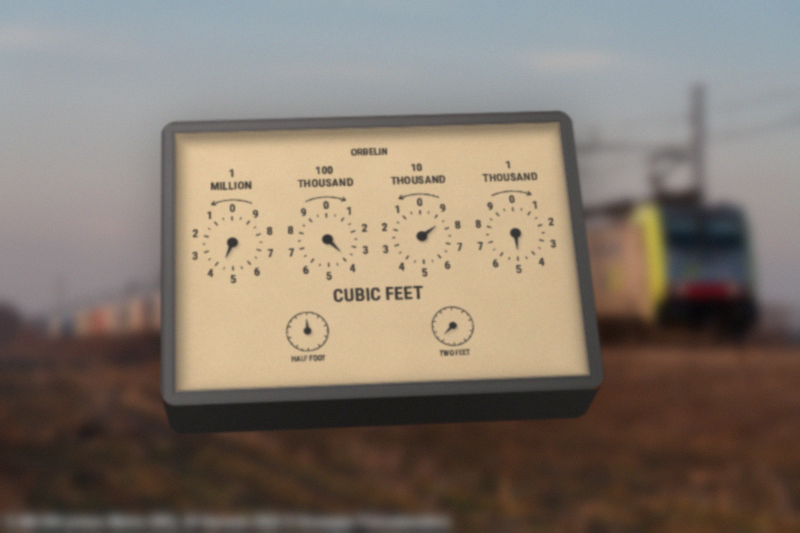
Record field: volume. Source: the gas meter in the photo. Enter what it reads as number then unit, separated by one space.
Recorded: 438500 ft³
